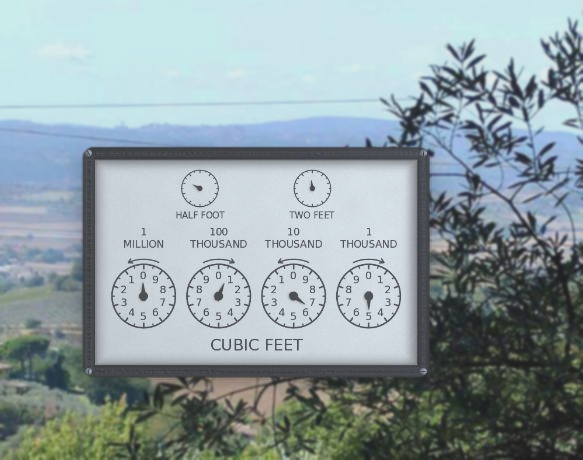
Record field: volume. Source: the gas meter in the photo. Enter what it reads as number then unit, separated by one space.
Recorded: 6500 ft³
